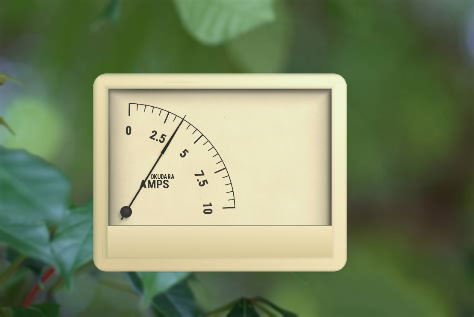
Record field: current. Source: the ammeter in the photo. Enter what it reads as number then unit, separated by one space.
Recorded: 3.5 A
